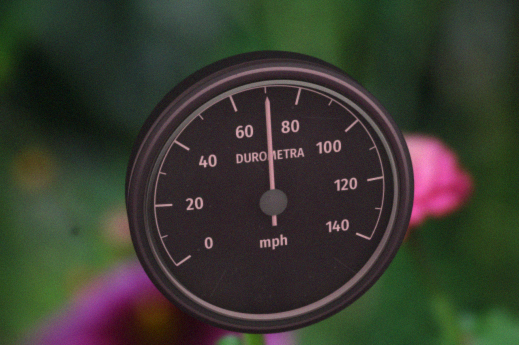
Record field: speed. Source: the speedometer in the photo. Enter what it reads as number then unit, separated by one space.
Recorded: 70 mph
